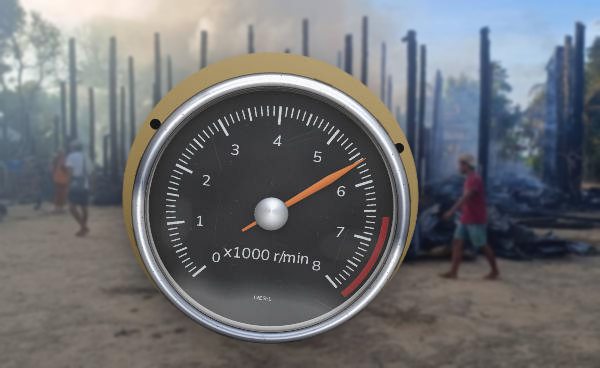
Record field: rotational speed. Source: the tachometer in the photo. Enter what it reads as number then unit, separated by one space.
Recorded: 5600 rpm
